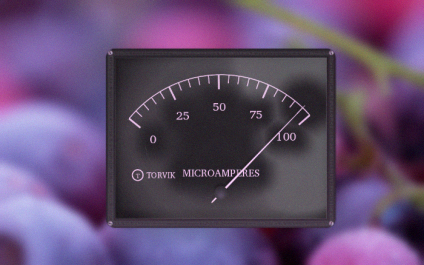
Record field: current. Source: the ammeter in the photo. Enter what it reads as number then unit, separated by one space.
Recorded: 95 µA
